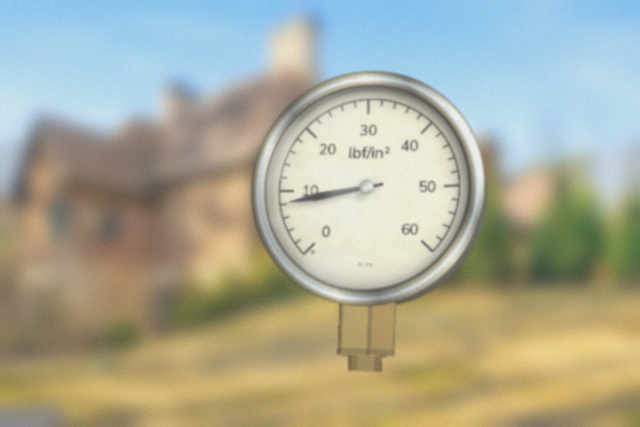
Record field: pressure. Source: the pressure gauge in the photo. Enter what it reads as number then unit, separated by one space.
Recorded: 8 psi
